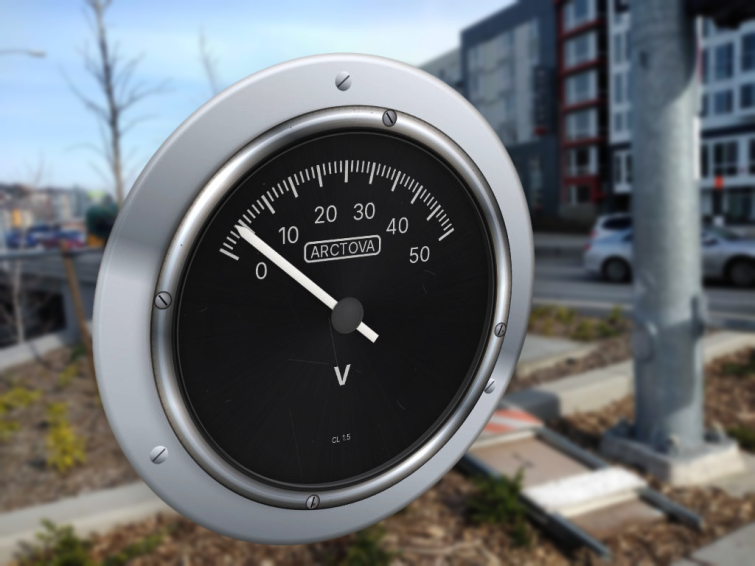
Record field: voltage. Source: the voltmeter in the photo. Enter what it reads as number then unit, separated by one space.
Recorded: 4 V
